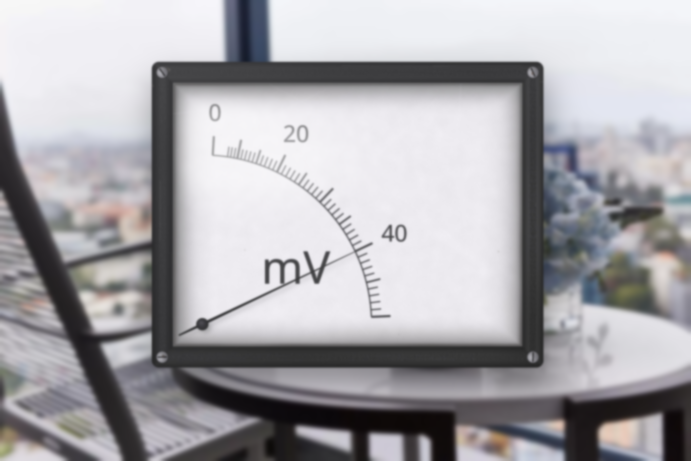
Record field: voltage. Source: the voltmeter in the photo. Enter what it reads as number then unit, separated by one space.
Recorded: 40 mV
